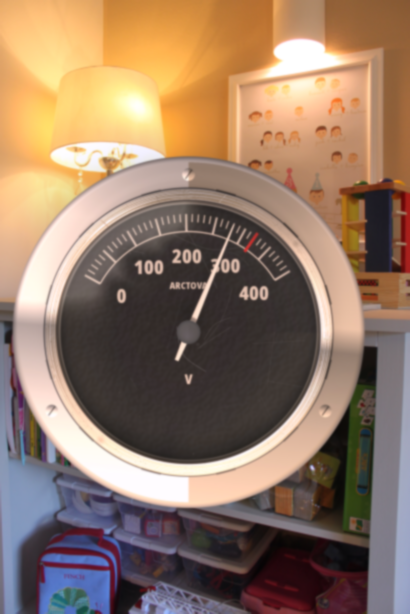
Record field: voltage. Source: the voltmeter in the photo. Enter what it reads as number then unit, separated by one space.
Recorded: 280 V
